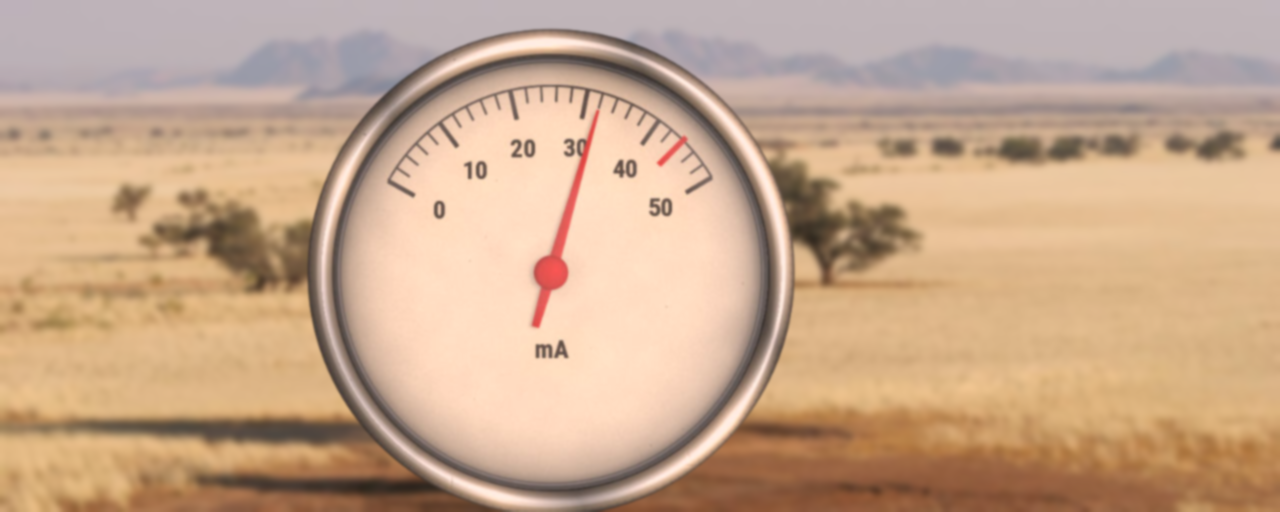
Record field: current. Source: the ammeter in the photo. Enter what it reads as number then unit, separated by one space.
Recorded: 32 mA
